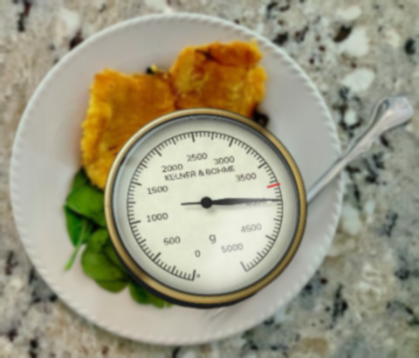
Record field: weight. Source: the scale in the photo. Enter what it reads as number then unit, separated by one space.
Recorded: 4000 g
